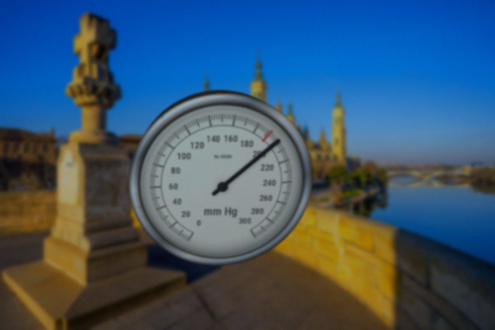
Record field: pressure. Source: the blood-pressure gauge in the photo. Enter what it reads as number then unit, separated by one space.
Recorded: 200 mmHg
